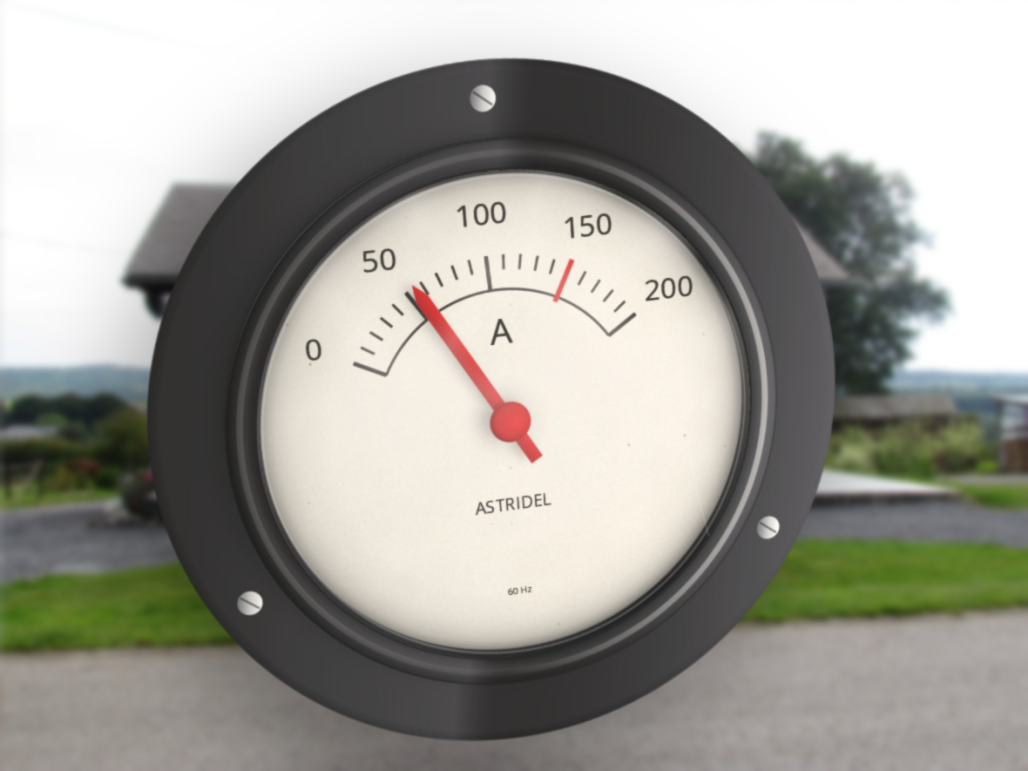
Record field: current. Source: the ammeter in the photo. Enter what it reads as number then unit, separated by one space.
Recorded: 55 A
